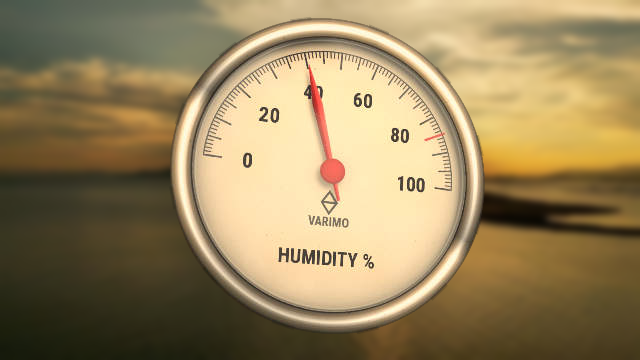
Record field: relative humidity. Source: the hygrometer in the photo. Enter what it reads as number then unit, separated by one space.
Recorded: 40 %
